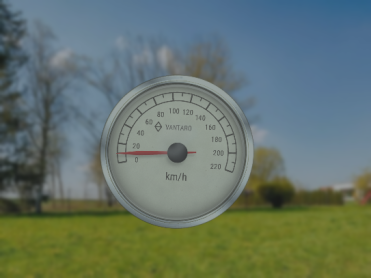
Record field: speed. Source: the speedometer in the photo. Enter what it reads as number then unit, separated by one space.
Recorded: 10 km/h
